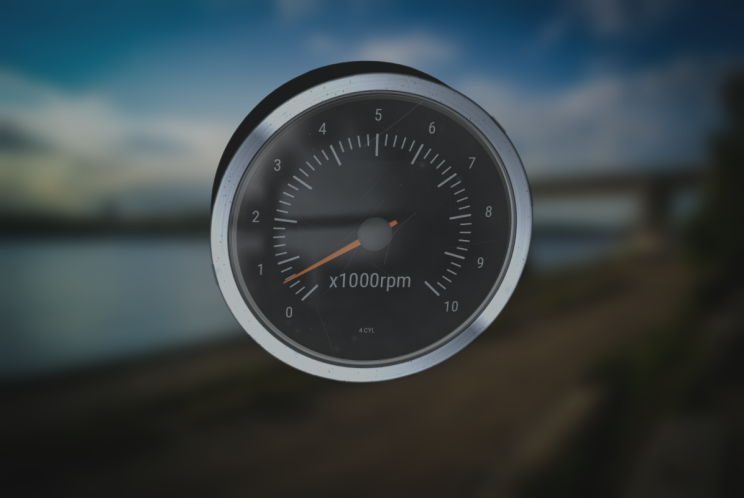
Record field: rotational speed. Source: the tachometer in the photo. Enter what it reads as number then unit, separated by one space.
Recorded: 600 rpm
